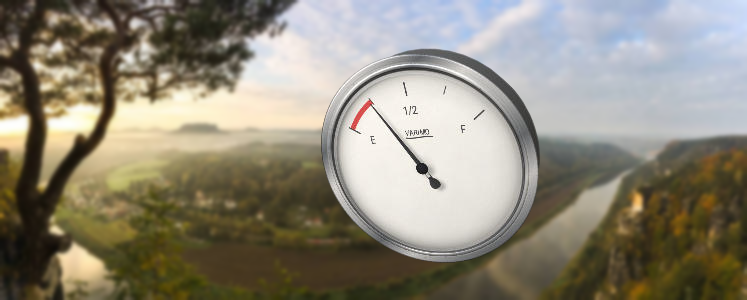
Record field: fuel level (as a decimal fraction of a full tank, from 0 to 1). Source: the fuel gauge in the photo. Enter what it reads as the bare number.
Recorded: 0.25
